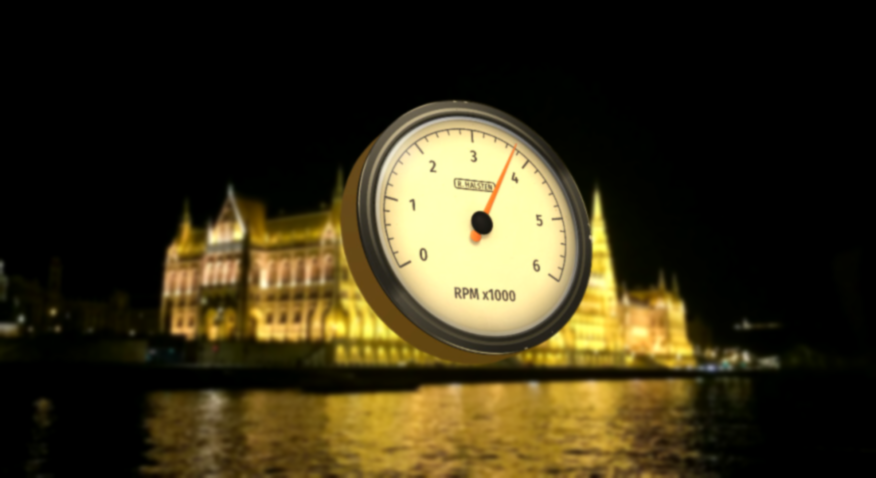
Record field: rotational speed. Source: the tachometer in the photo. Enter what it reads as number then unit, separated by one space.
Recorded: 3700 rpm
